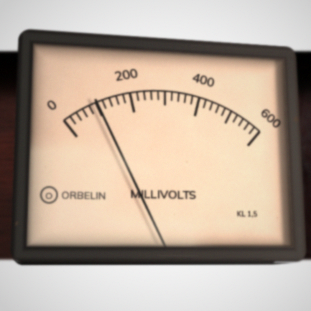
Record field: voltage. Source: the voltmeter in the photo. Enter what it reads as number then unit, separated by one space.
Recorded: 100 mV
